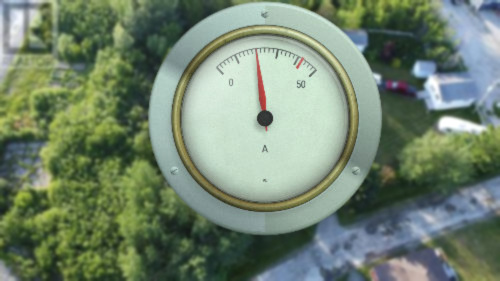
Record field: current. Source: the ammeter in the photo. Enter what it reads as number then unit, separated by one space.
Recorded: 20 A
